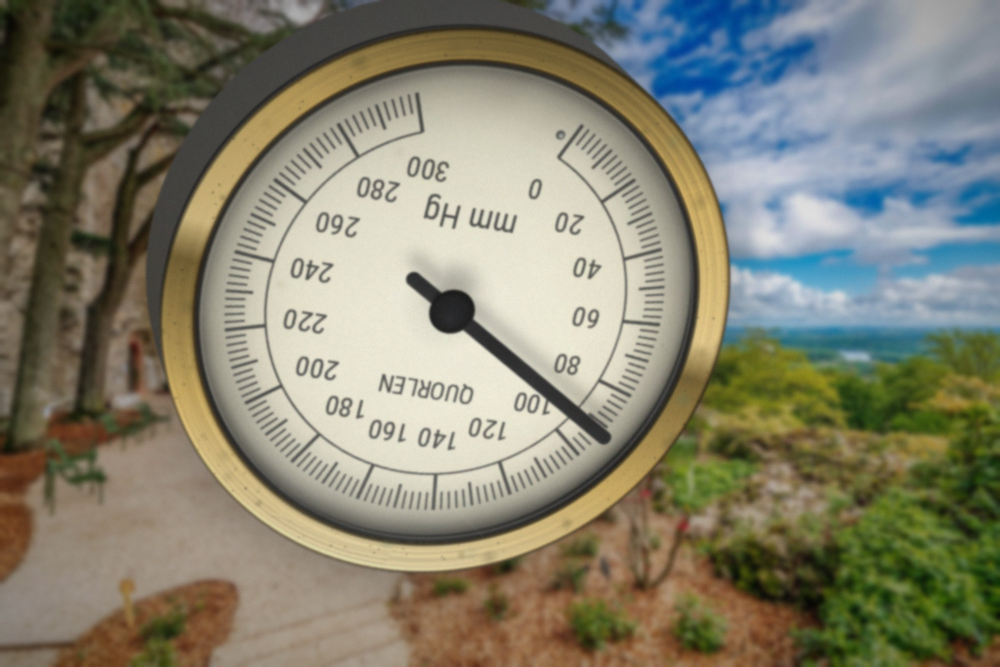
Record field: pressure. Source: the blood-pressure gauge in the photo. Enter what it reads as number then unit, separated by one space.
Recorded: 92 mmHg
